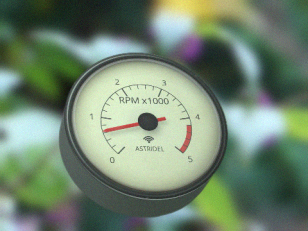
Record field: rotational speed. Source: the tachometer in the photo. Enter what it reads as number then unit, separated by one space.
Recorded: 600 rpm
